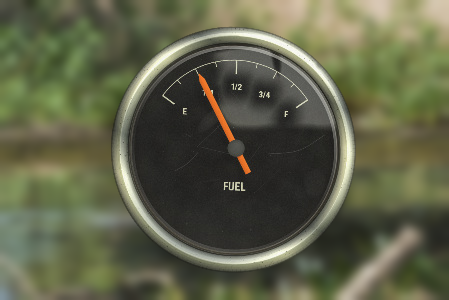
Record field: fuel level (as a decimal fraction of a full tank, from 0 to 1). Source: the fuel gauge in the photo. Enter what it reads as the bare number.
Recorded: 0.25
